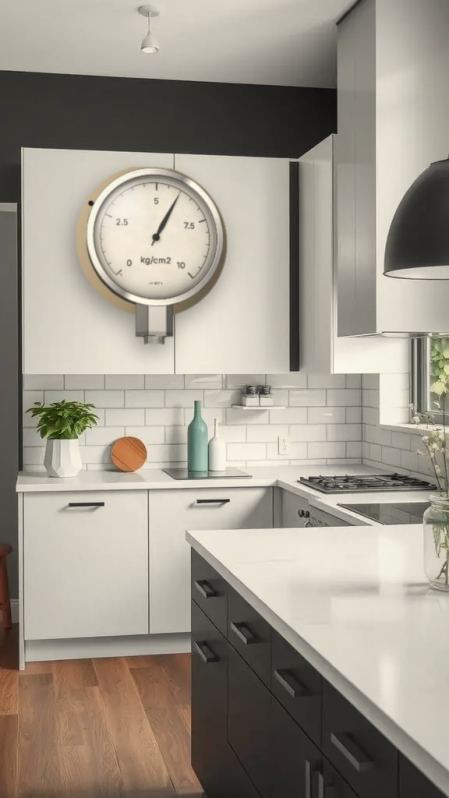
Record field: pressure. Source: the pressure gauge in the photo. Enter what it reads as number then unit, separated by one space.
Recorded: 6 kg/cm²
